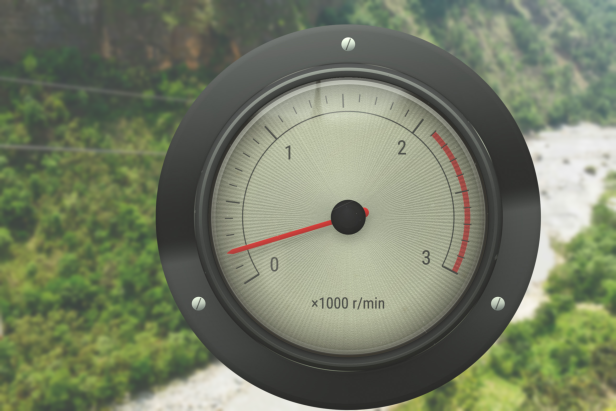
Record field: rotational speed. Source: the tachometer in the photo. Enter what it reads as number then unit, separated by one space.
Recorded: 200 rpm
